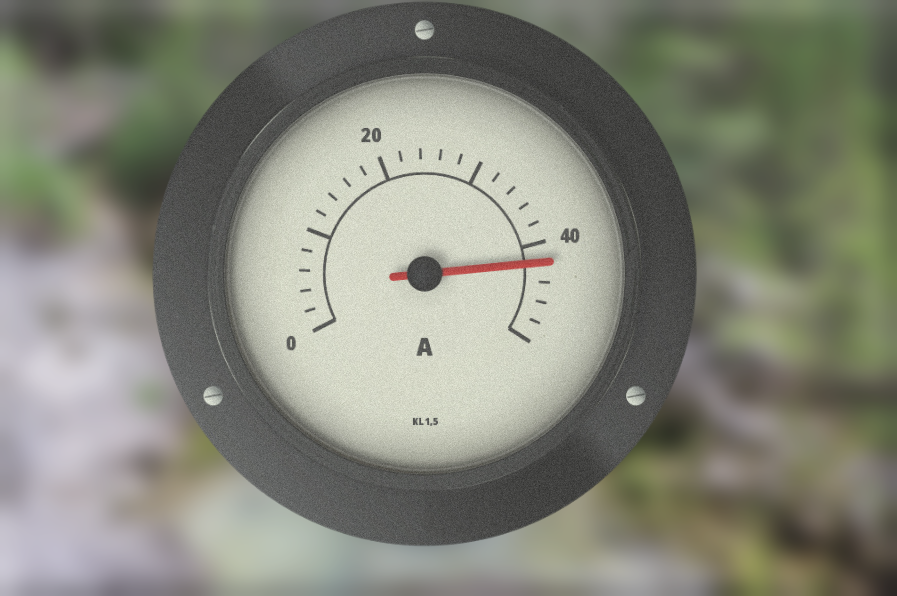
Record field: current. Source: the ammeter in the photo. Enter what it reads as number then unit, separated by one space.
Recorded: 42 A
